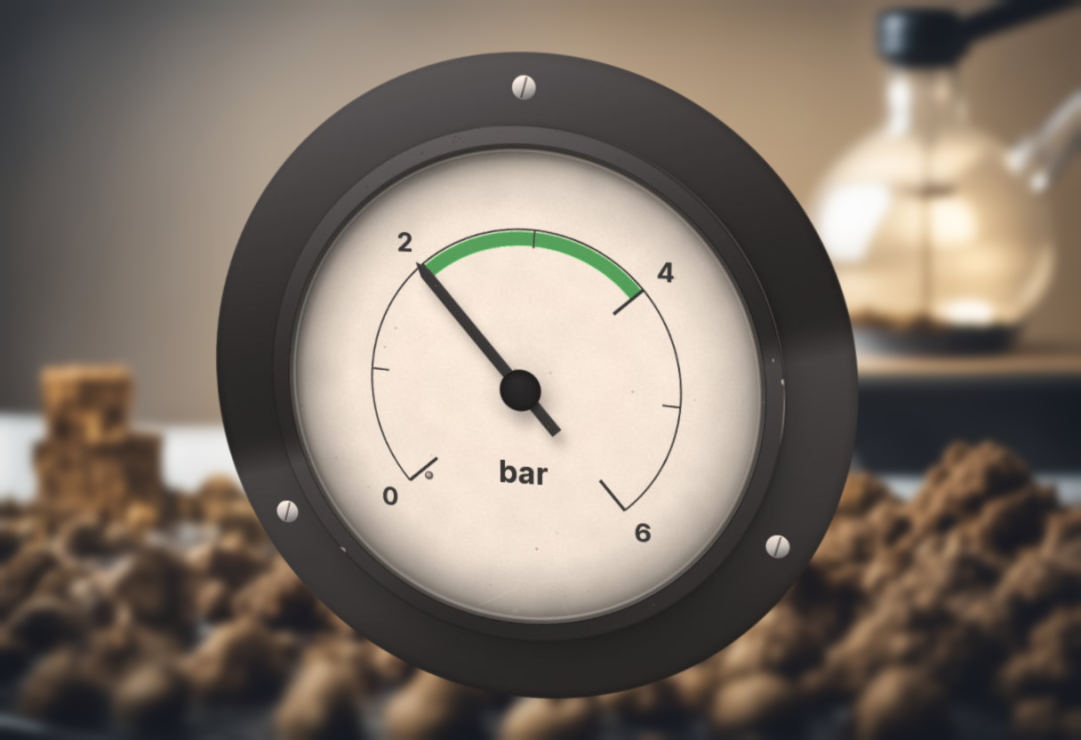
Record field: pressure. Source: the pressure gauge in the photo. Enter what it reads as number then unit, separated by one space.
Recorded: 2 bar
